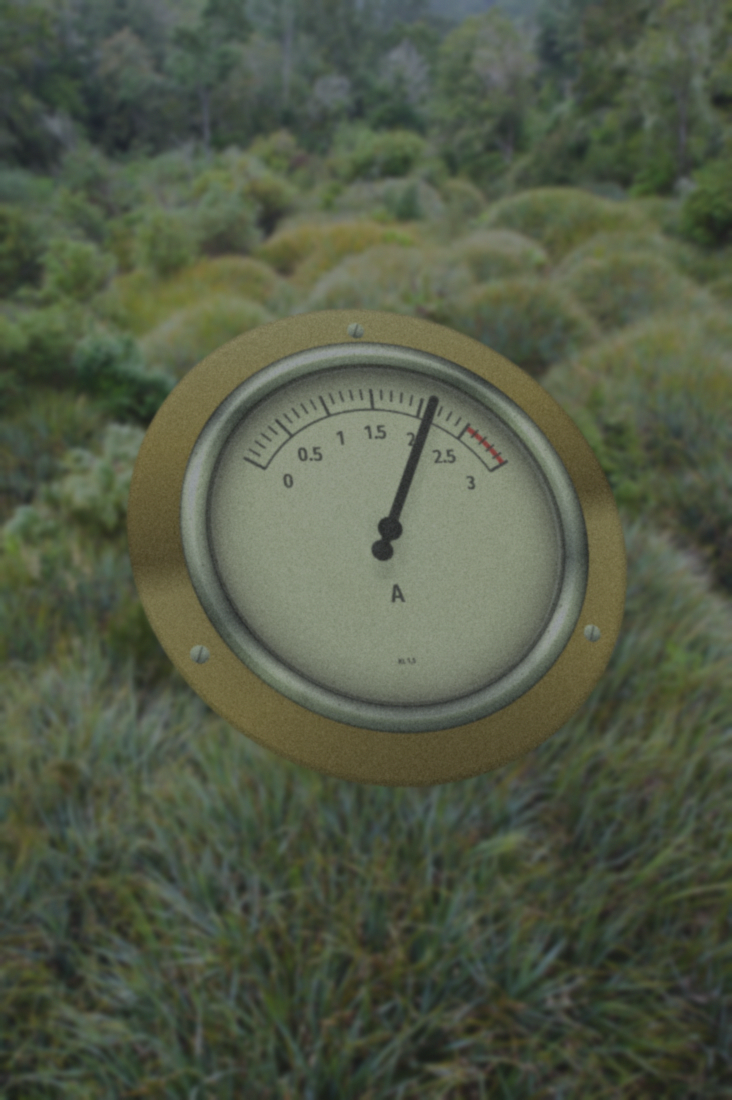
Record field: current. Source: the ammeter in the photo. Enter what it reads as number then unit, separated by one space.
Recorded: 2.1 A
